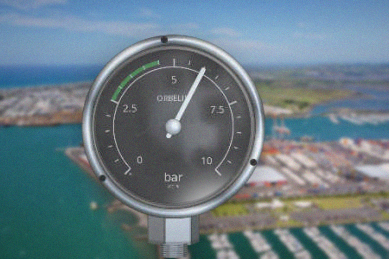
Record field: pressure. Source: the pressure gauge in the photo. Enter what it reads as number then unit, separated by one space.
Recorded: 6 bar
